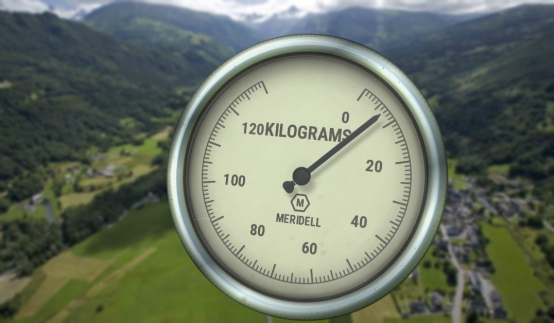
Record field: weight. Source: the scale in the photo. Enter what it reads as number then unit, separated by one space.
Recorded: 7 kg
